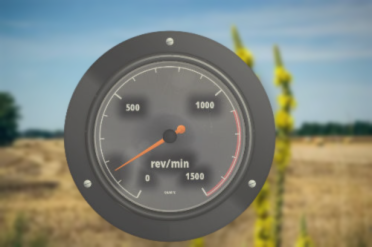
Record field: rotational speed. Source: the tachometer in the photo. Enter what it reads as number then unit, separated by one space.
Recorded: 150 rpm
